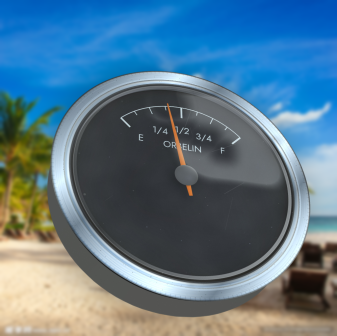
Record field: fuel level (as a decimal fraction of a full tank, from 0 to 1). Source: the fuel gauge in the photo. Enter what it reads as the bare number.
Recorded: 0.375
